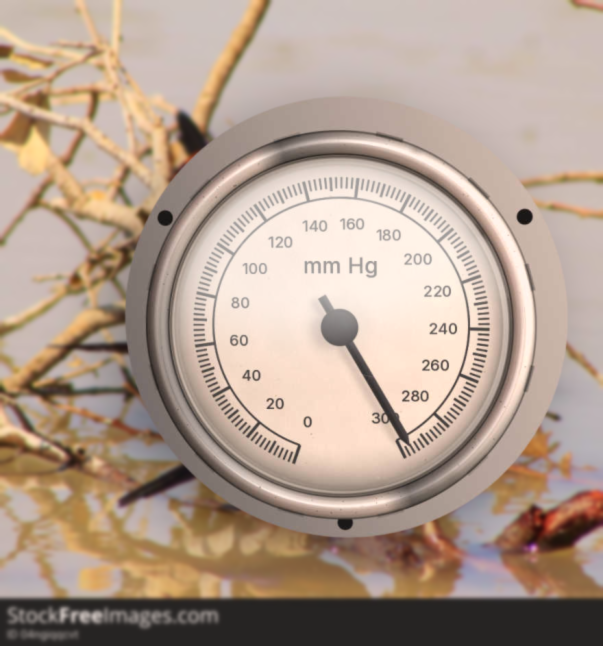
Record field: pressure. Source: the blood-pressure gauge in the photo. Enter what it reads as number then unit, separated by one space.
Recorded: 296 mmHg
